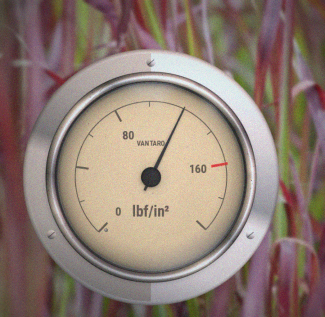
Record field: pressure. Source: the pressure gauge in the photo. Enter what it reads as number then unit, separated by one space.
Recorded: 120 psi
